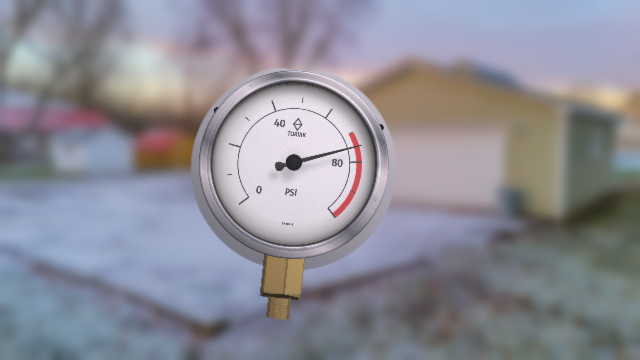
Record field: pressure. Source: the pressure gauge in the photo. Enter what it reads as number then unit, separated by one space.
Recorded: 75 psi
